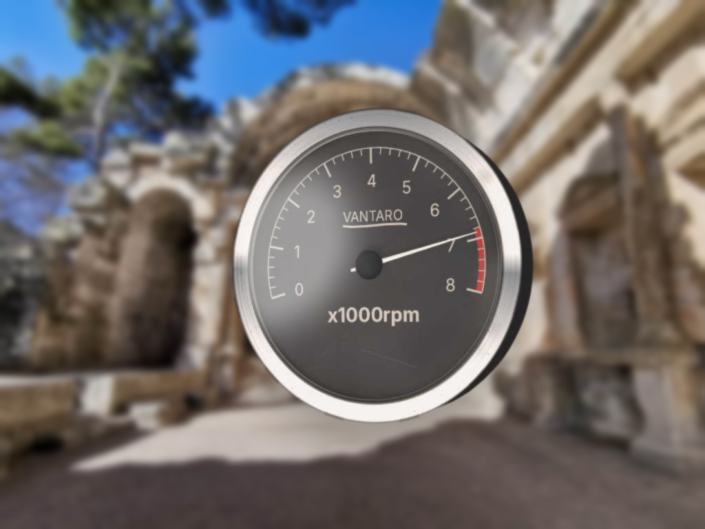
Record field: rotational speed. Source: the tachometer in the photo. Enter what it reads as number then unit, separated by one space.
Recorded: 6900 rpm
